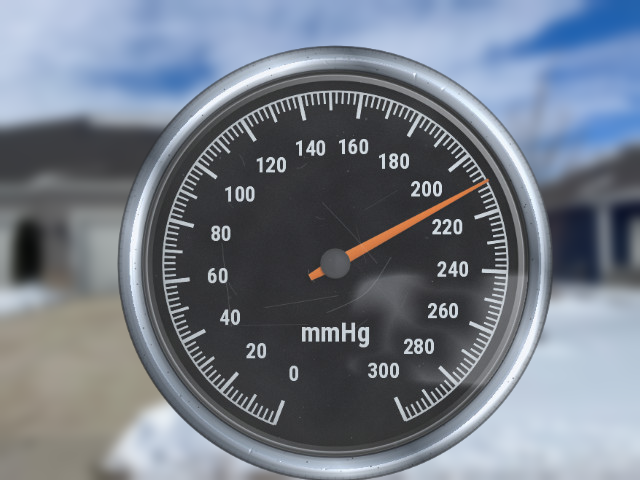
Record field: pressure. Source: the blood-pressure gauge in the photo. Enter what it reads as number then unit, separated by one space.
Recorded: 210 mmHg
